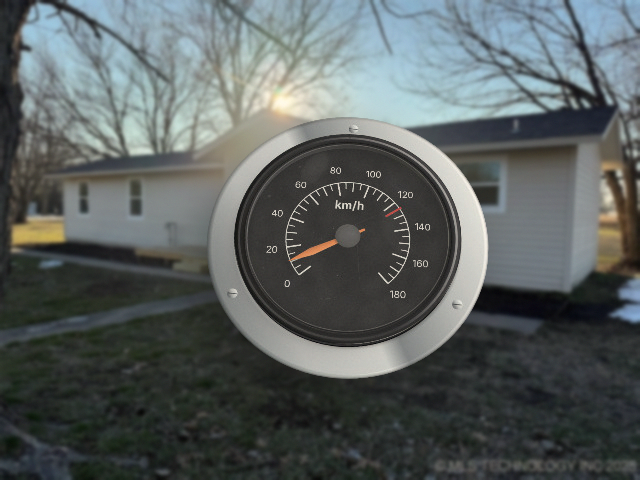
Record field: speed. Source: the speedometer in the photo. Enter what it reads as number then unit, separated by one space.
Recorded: 10 km/h
